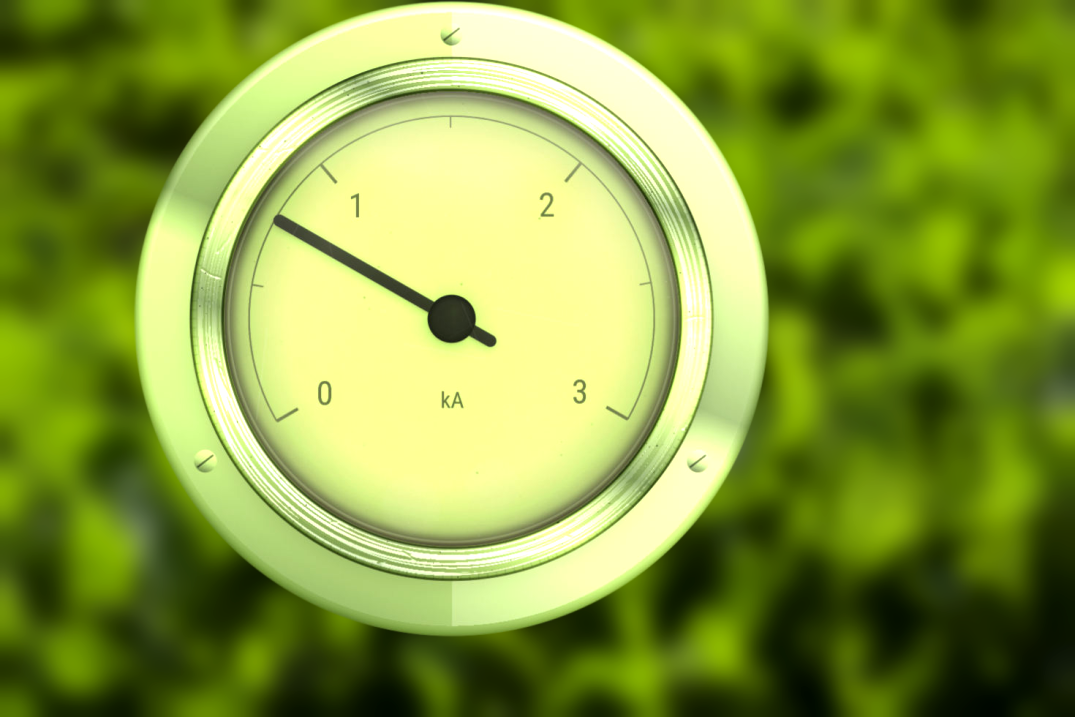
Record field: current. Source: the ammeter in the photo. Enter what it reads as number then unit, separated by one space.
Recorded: 0.75 kA
